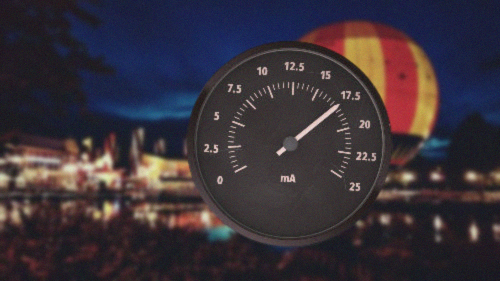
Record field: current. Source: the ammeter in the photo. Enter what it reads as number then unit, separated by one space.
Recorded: 17.5 mA
